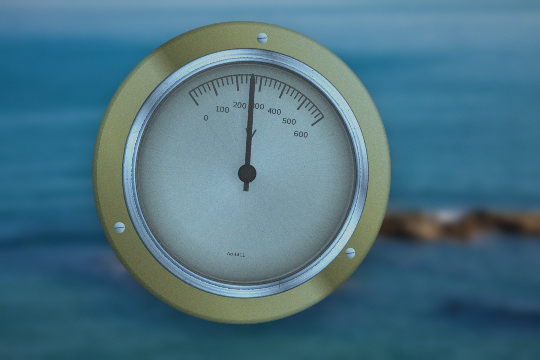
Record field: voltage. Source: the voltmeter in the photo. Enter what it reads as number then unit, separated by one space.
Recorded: 260 V
